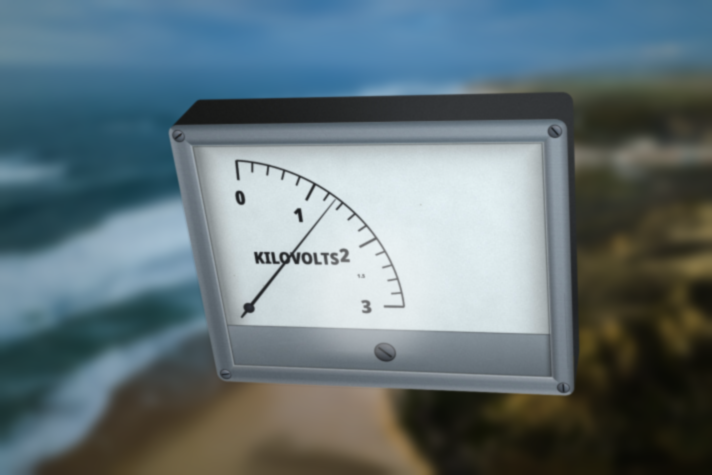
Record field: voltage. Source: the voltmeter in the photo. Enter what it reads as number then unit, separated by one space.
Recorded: 1.3 kV
